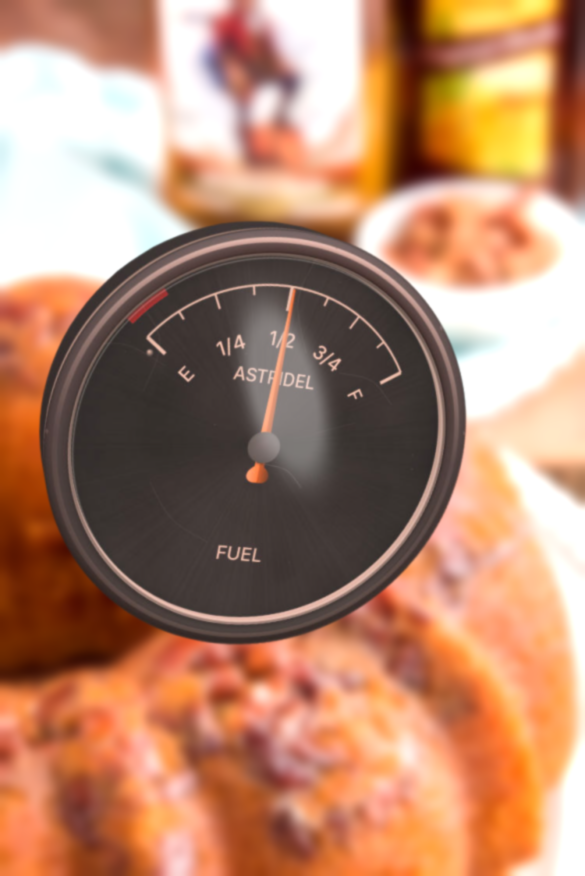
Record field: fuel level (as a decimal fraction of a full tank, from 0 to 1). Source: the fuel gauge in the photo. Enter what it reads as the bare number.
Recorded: 0.5
